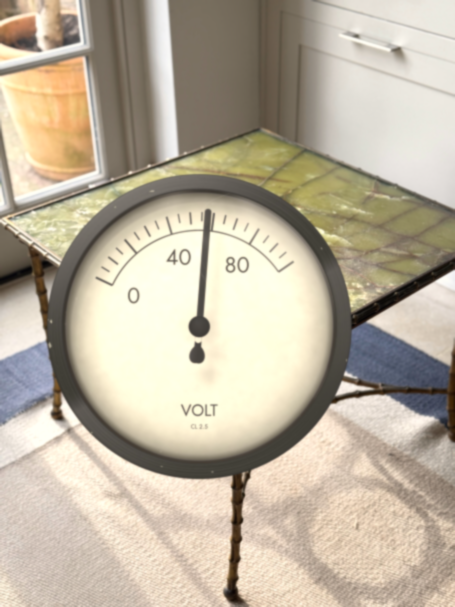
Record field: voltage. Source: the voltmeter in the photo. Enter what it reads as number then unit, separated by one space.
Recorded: 57.5 V
